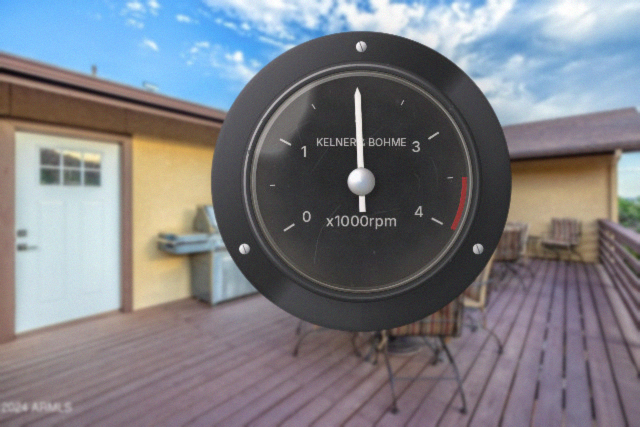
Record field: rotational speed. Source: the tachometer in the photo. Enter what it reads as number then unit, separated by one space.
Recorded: 2000 rpm
